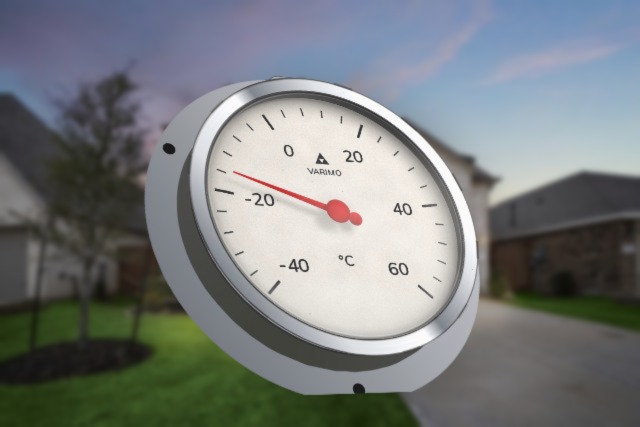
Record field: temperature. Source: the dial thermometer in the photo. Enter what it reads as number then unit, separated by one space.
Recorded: -16 °C
